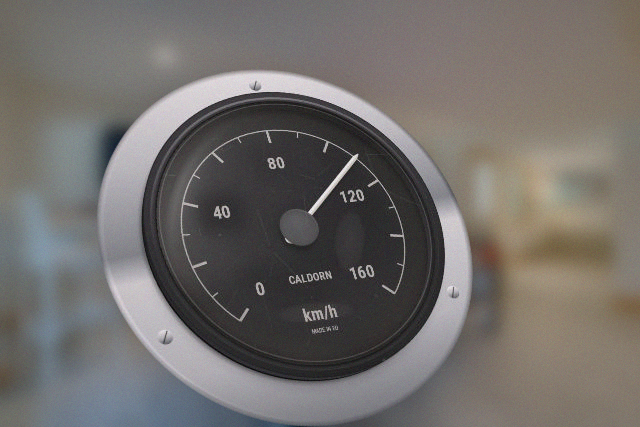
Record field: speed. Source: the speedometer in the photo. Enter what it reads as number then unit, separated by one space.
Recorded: 110 km/h
